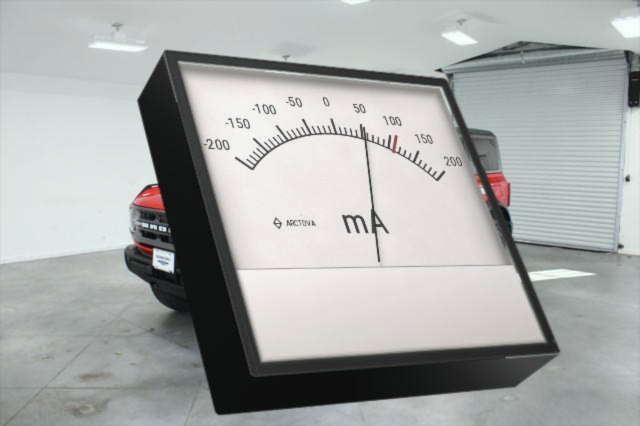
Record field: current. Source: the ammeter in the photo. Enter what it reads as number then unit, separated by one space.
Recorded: 50 mA
